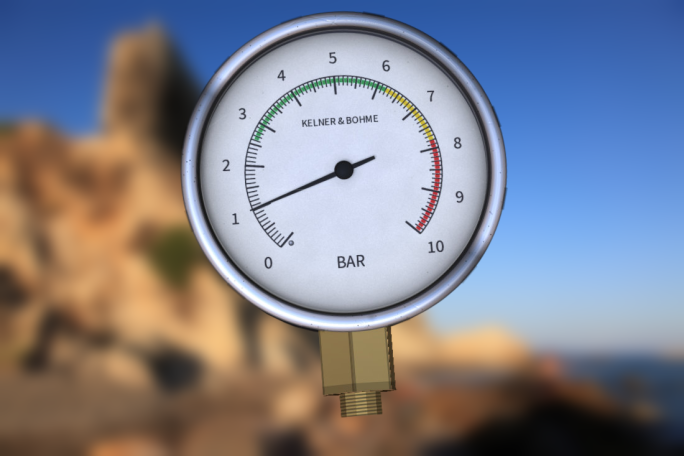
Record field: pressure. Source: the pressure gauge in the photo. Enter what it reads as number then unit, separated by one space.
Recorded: 1 bar
